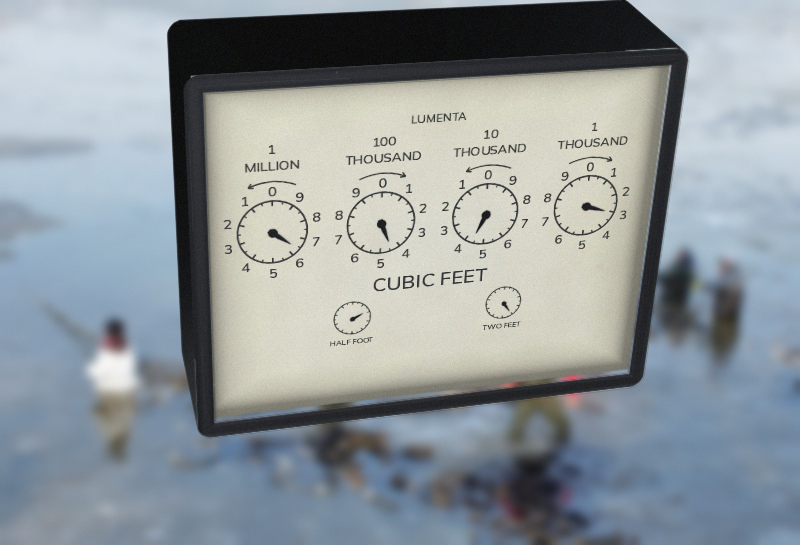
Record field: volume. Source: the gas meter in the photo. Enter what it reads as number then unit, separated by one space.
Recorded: 644300 ft³
